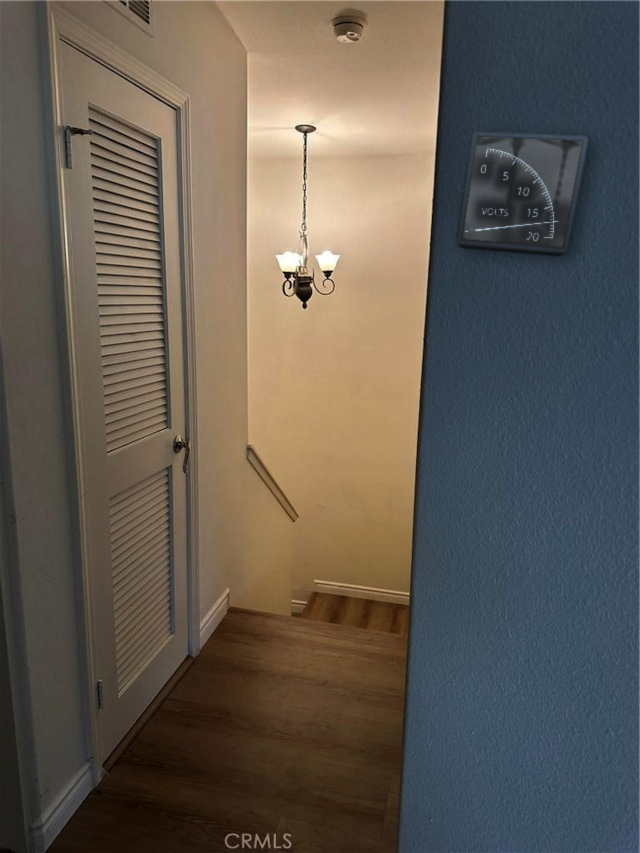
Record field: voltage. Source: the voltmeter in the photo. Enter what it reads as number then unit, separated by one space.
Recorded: 17.5 V
